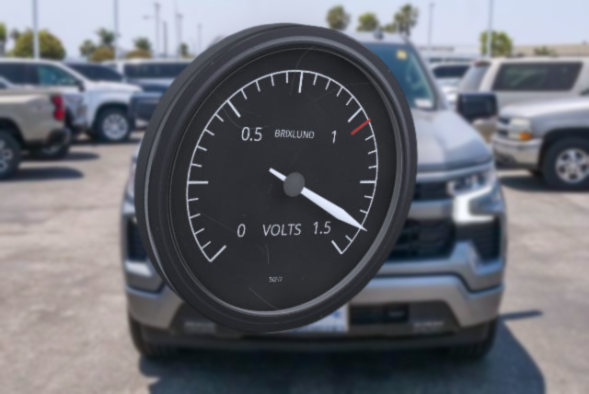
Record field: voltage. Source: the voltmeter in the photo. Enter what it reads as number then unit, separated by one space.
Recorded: 1.4 V
